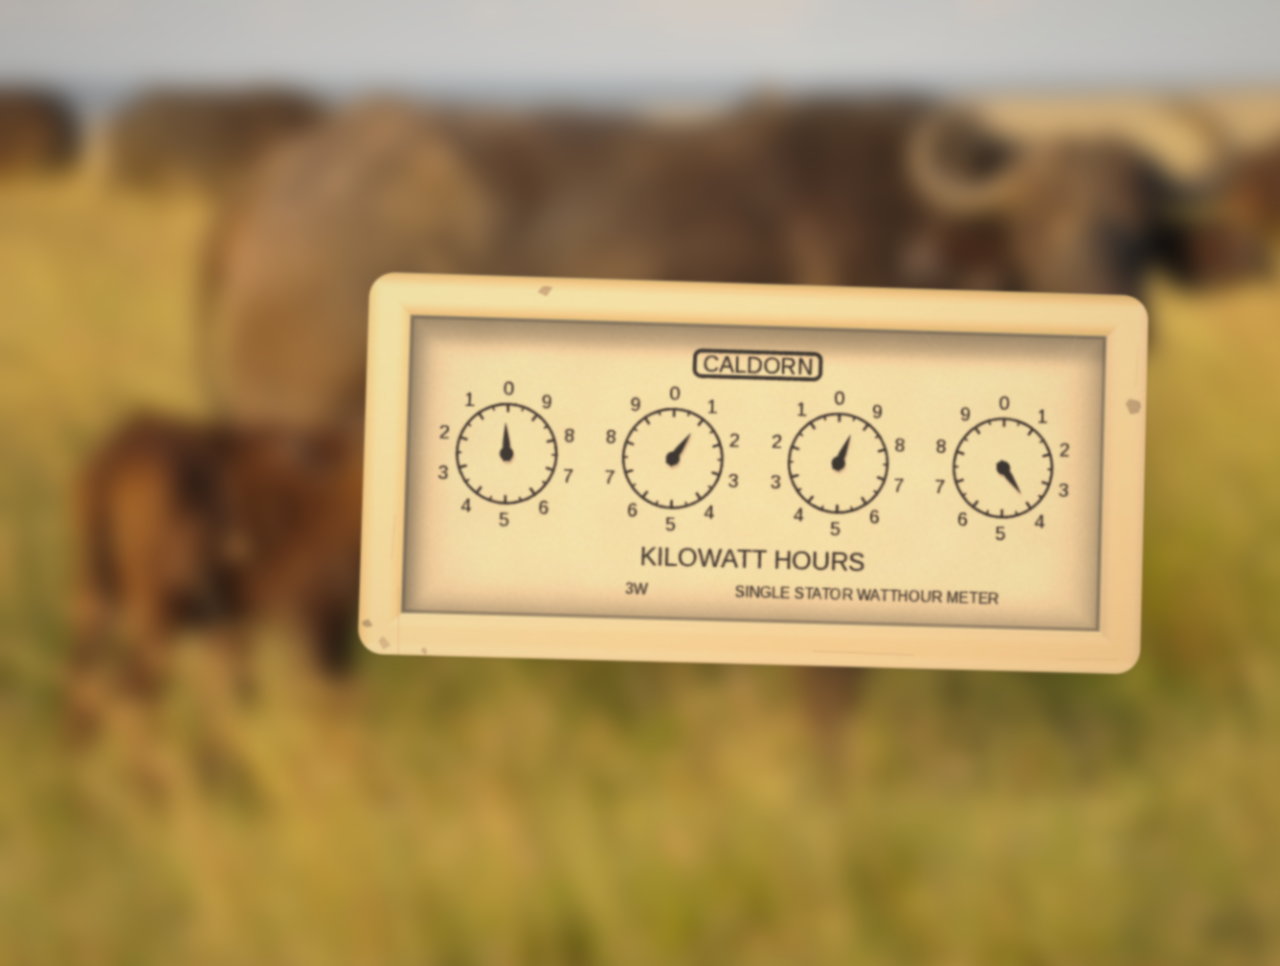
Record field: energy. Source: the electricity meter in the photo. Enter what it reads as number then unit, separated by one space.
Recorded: 94 kWh
